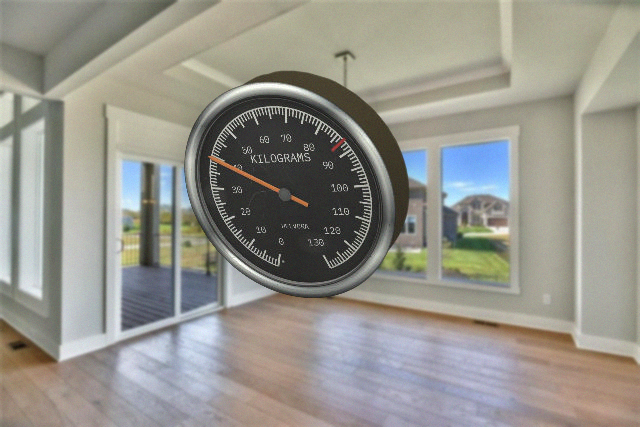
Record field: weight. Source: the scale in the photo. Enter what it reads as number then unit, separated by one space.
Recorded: 40 kg
